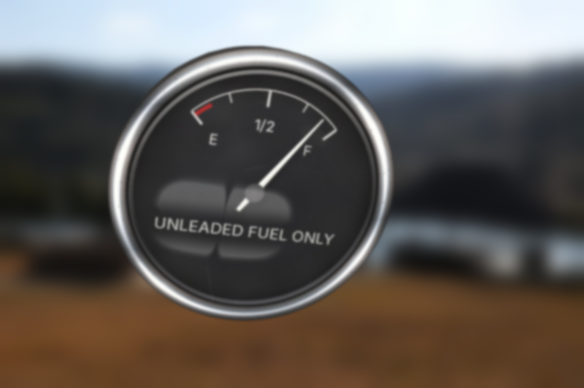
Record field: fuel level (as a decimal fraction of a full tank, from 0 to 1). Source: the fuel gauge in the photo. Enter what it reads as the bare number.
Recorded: 0.875
